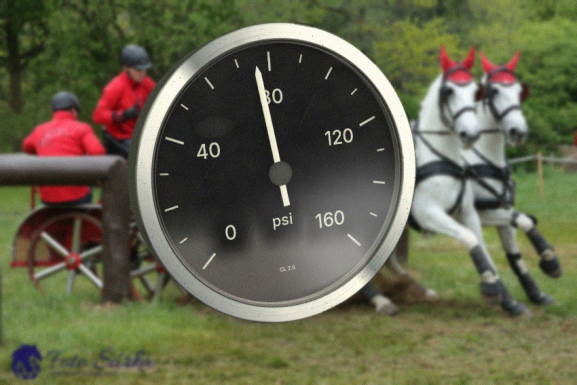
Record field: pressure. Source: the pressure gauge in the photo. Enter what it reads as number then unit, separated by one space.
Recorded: 75 psi
